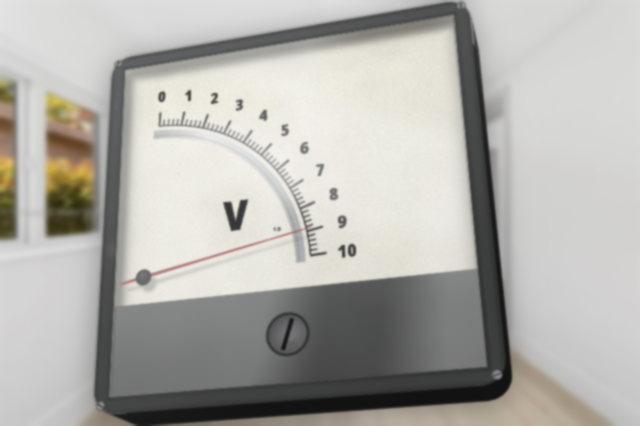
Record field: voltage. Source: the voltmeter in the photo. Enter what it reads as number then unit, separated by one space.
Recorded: 9 V
